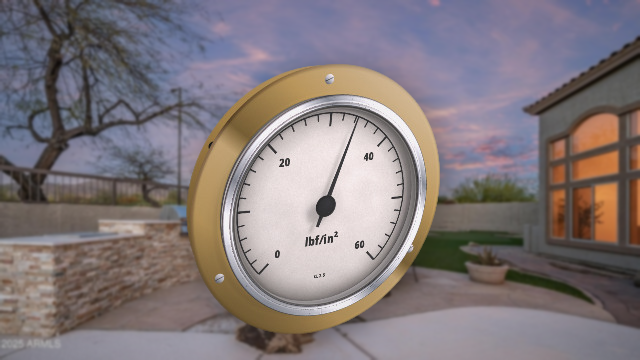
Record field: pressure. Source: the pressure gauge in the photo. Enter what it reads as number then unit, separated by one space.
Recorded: 34 psi
